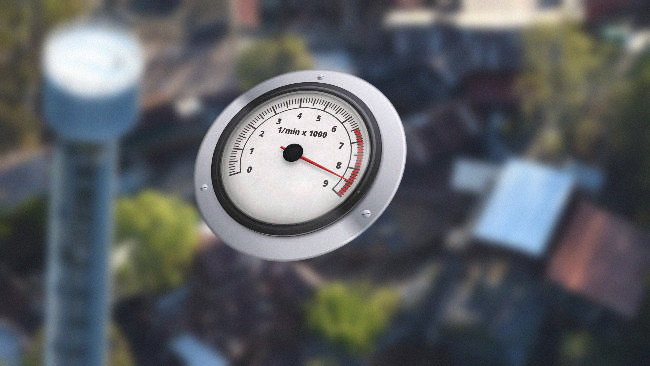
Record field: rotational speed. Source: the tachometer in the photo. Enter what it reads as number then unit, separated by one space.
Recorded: 8500 rpm
